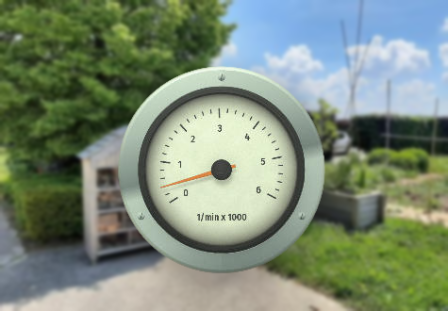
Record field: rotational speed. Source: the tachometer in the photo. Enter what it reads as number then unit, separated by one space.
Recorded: 400 rpm
